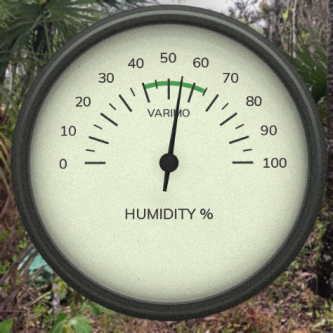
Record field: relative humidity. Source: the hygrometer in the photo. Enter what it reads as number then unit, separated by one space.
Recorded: 55 %
